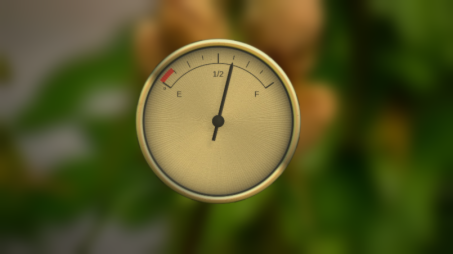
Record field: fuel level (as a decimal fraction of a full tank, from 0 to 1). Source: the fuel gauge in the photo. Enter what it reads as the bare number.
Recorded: 0.625
